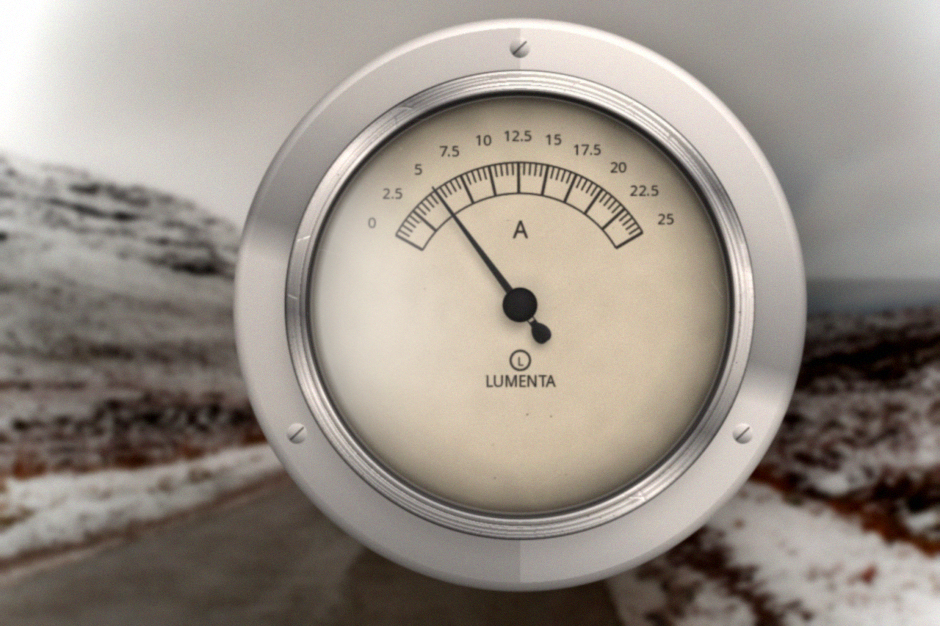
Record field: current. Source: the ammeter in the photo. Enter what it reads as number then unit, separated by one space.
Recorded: 5 A
